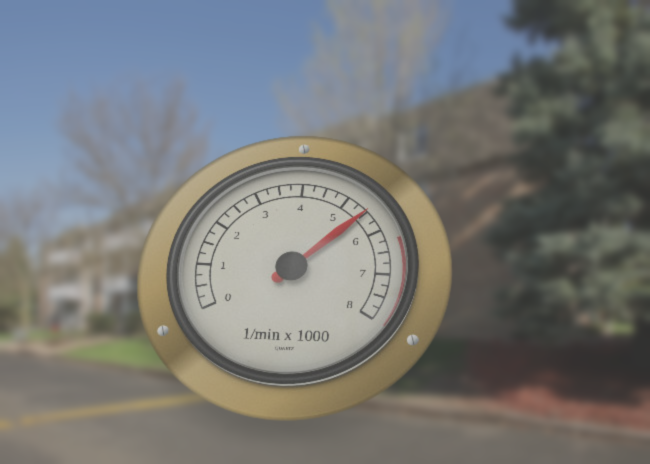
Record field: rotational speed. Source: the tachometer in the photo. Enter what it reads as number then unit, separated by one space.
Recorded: 5500 rpm
